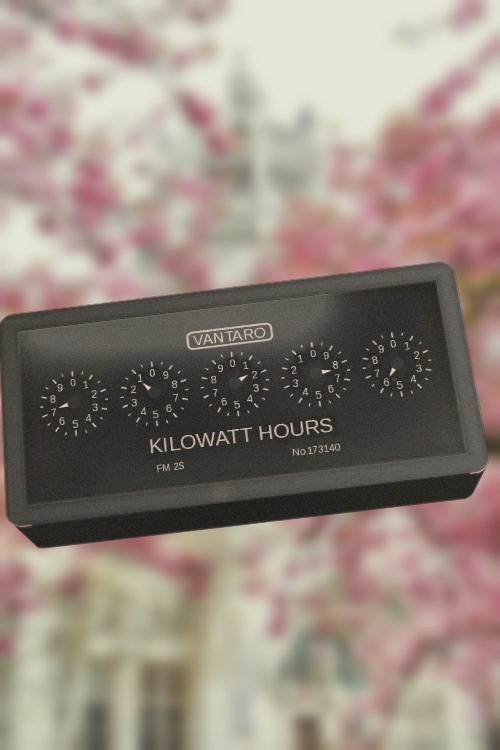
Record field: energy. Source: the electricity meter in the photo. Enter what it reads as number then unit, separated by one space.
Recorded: 71176 kWh
